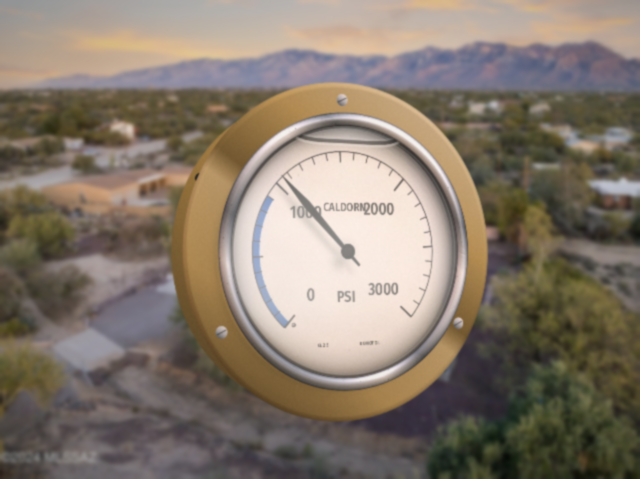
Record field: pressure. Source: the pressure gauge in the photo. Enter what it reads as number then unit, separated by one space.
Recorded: 1050 psi
